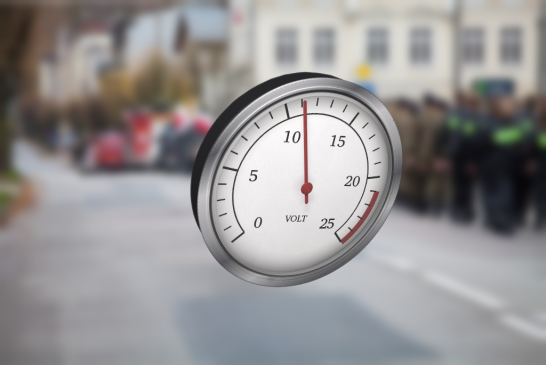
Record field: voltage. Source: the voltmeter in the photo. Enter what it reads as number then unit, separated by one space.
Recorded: 11 V
